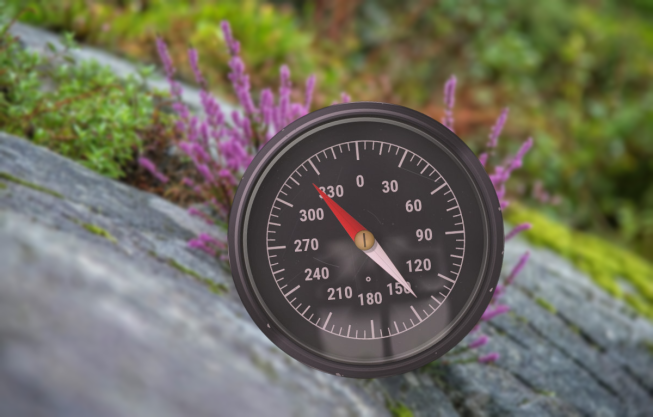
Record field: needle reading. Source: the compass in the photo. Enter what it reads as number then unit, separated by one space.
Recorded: 322.5 °
